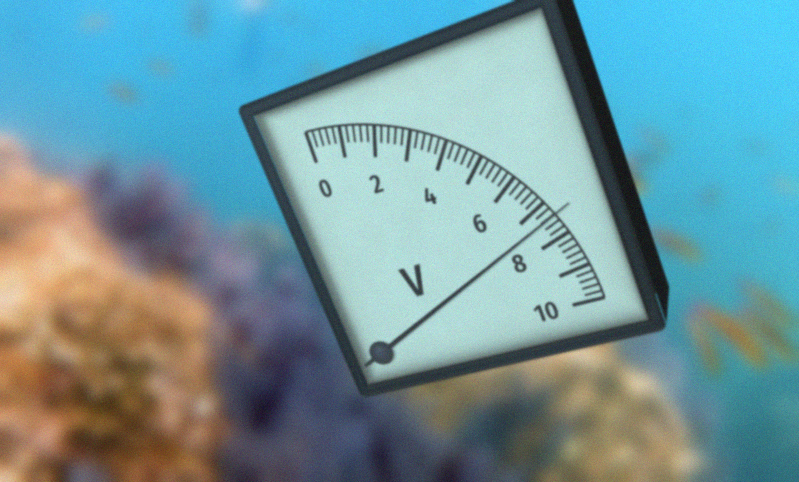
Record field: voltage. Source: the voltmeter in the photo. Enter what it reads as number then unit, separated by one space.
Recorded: 7.4 V
